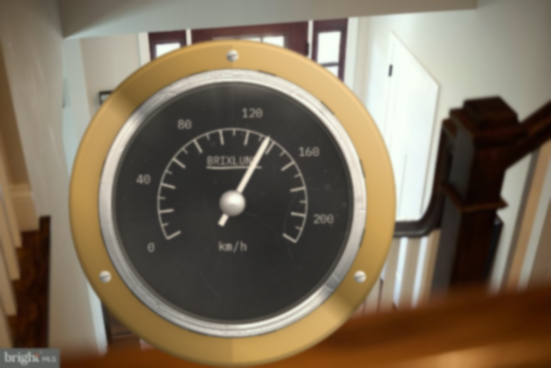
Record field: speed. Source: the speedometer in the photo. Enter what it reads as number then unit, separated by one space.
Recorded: 135 km/h
